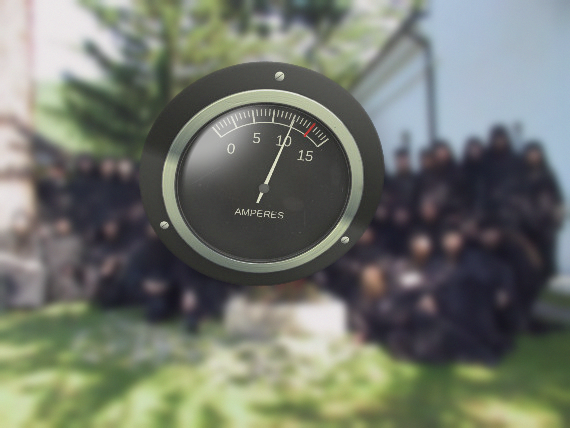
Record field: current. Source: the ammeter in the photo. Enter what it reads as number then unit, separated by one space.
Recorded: 10 A
